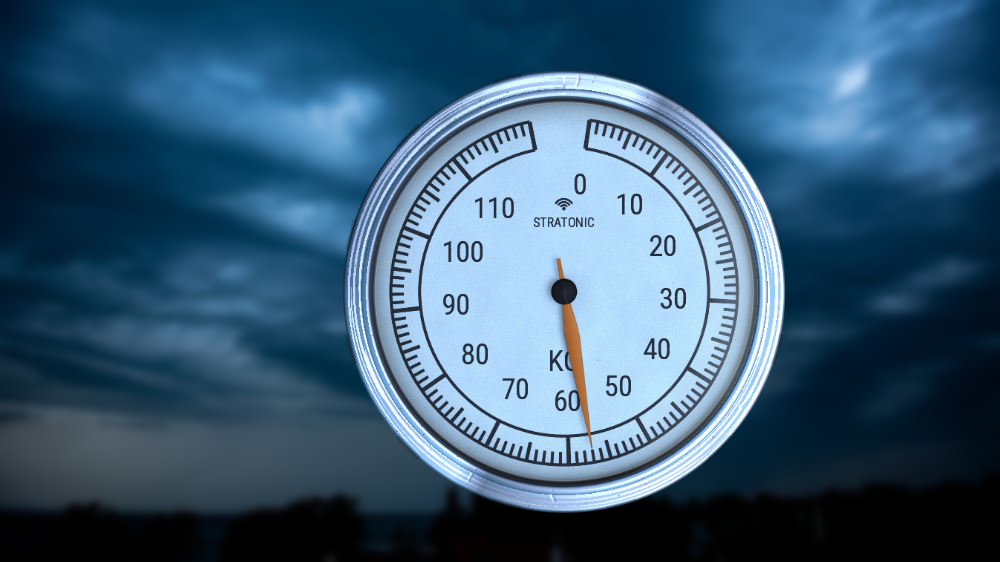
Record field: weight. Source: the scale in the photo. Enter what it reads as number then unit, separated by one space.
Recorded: 57 kg
